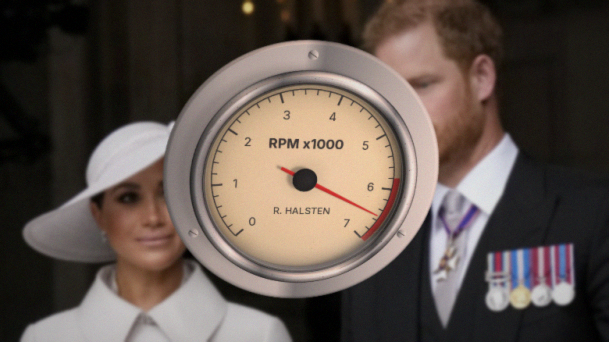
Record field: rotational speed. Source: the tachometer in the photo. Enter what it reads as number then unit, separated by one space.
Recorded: 6500 rpm
